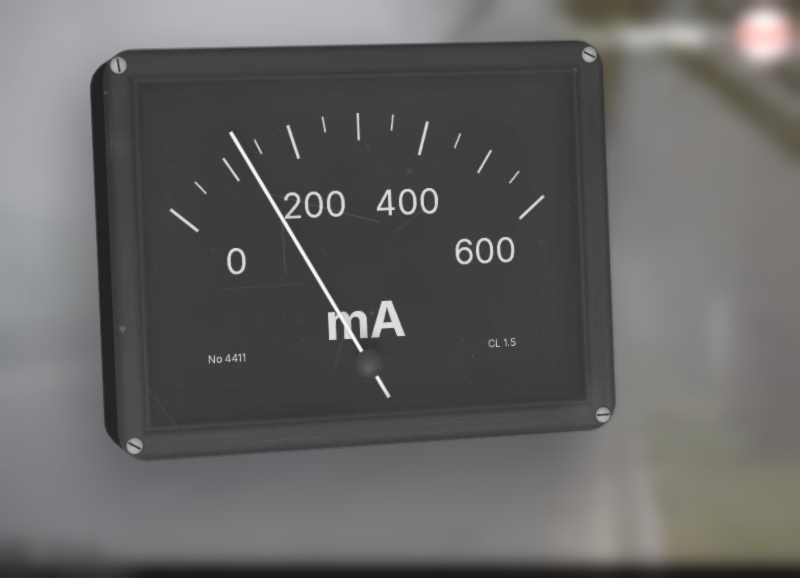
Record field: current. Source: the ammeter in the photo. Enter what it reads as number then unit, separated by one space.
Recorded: 125 mA
